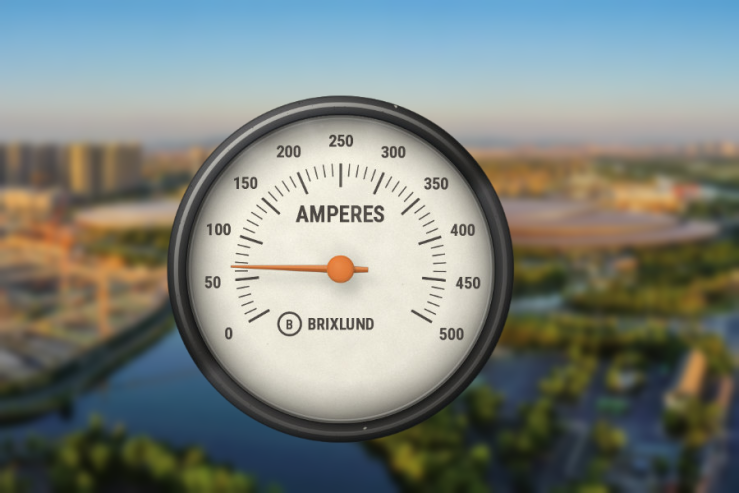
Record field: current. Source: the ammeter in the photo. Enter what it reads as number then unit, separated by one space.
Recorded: 65 A
